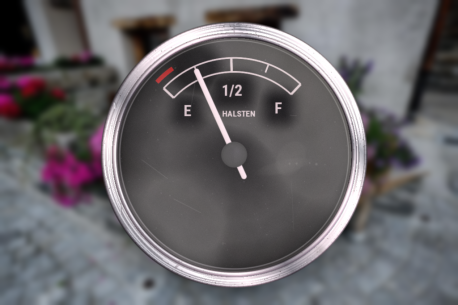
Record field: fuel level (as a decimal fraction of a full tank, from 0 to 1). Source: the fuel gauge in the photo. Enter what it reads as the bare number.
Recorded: 0.25
